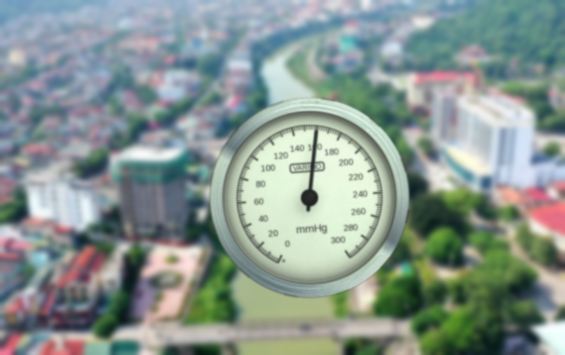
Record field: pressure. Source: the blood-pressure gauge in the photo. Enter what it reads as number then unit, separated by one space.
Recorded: 160 mmHg
